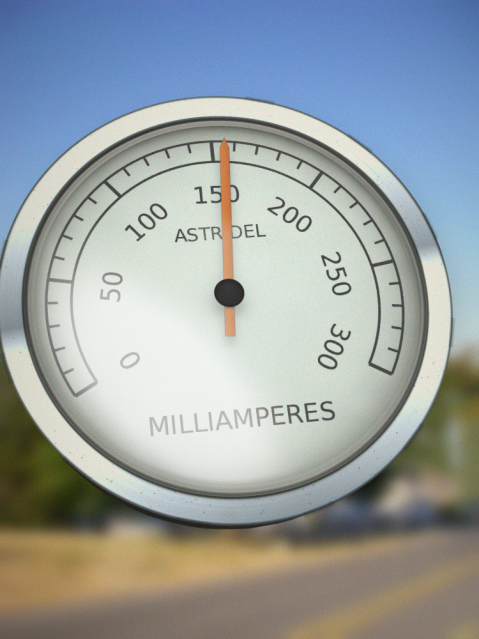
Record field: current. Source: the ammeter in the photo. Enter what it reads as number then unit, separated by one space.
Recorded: 155 mA
